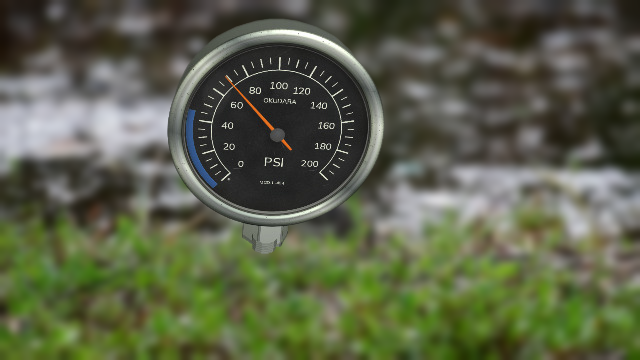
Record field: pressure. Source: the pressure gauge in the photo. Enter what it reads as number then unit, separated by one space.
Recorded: 70 psi
